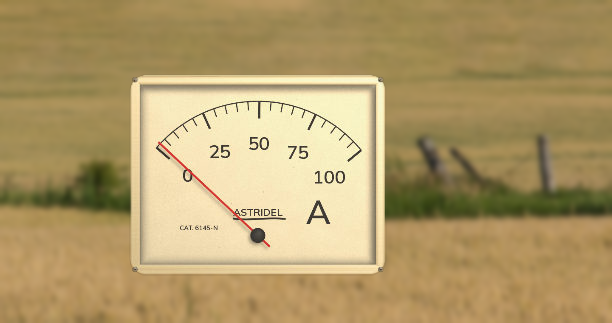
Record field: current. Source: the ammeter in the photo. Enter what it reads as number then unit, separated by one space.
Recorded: 2.5 A
